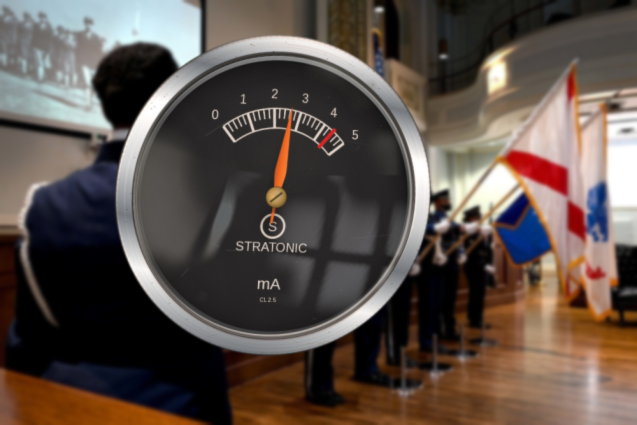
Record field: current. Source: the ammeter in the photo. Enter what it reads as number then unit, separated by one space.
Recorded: 2.6 mA
